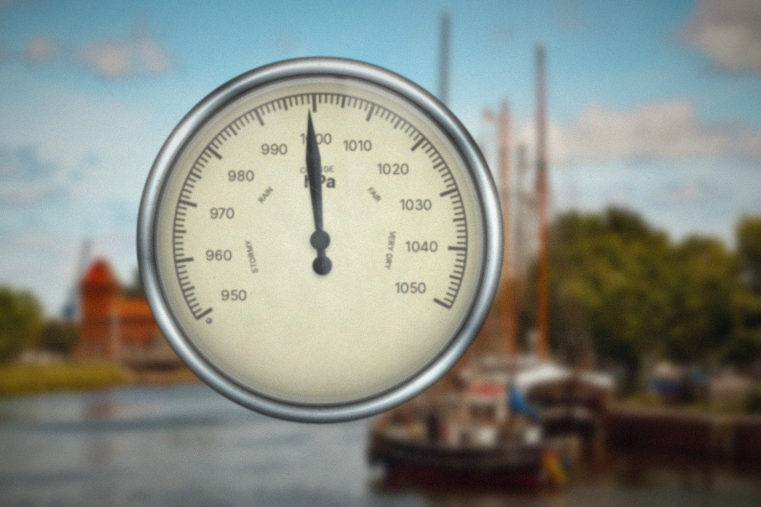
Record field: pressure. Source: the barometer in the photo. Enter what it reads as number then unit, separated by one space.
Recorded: 999 hPa
